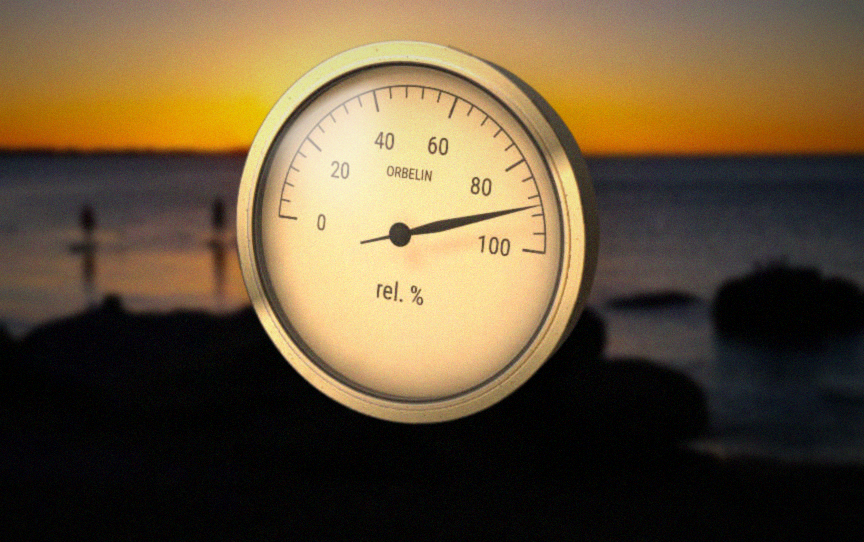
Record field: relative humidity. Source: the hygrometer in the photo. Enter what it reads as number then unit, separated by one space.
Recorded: 90 %
